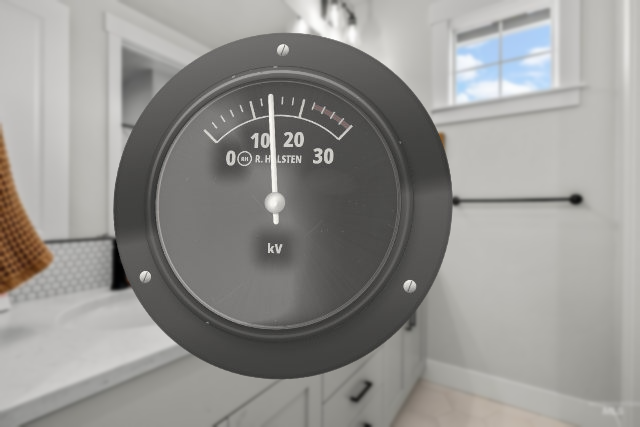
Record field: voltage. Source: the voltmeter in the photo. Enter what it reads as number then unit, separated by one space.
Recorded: 14 kV
